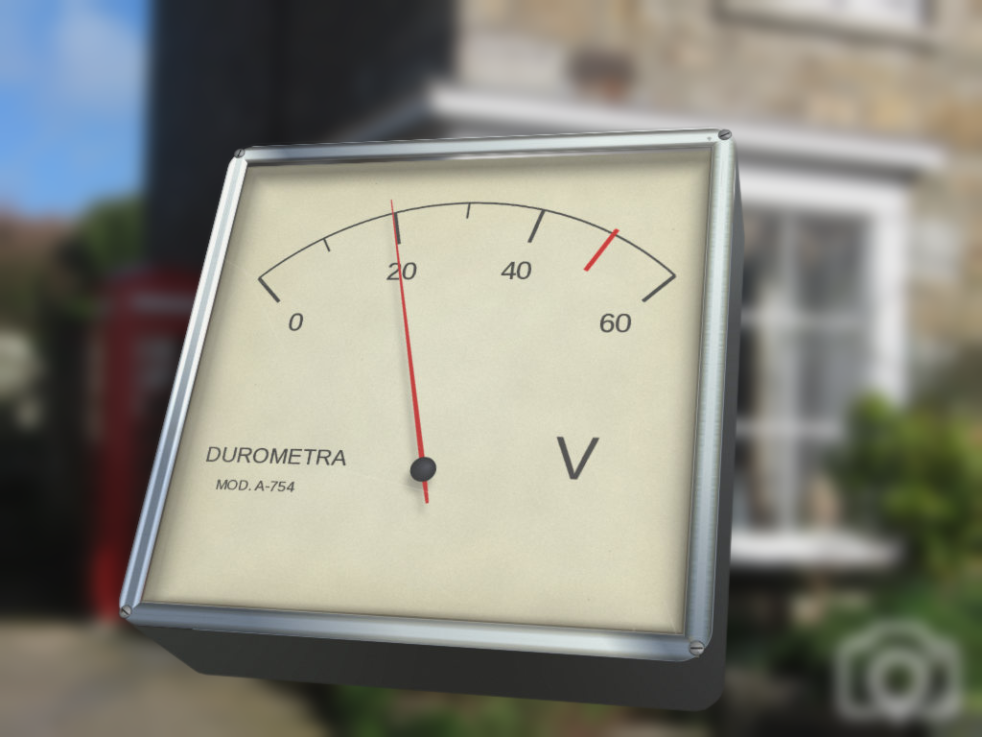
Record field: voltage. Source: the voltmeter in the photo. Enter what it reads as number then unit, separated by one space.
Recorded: 20 V
